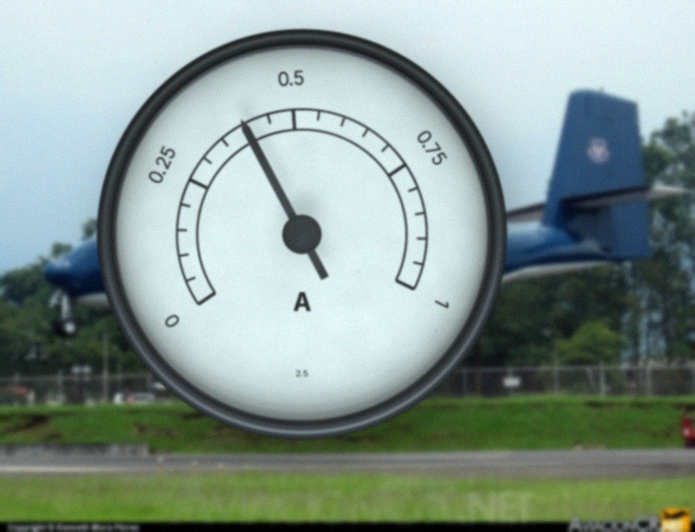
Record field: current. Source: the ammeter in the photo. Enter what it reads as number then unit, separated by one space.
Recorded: 0.4 A
